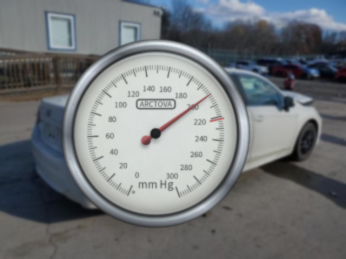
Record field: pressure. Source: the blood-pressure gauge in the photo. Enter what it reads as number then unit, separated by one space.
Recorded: 200 mmHg
